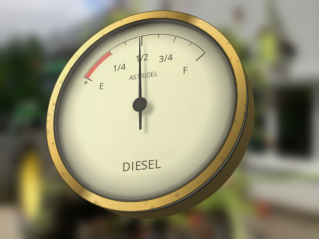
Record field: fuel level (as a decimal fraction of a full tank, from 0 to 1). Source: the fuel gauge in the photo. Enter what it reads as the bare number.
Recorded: 0.5
